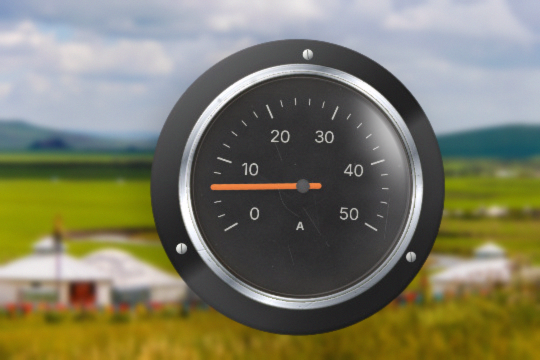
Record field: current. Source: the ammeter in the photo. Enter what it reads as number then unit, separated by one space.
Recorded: 6 A
